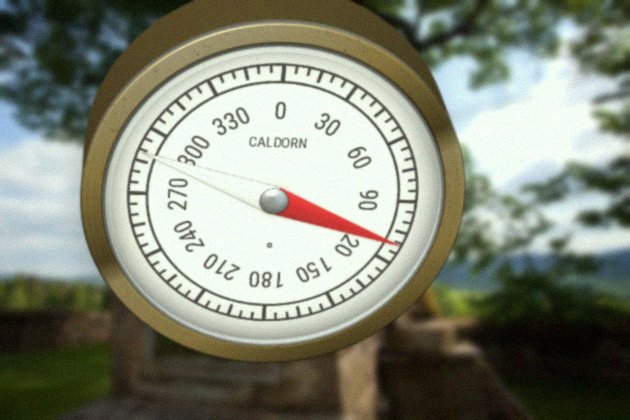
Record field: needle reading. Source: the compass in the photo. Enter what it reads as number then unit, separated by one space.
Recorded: 110 °
